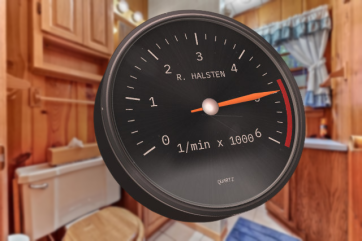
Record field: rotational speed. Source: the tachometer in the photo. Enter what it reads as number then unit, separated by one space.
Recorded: 5000 rpm
